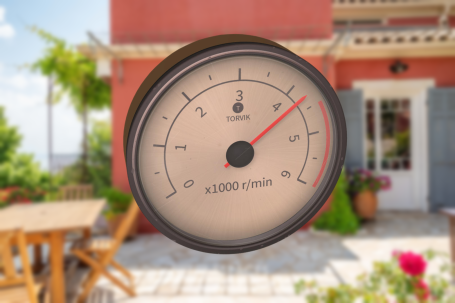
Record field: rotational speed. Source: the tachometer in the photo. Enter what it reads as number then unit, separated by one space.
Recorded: 4250 rpm
